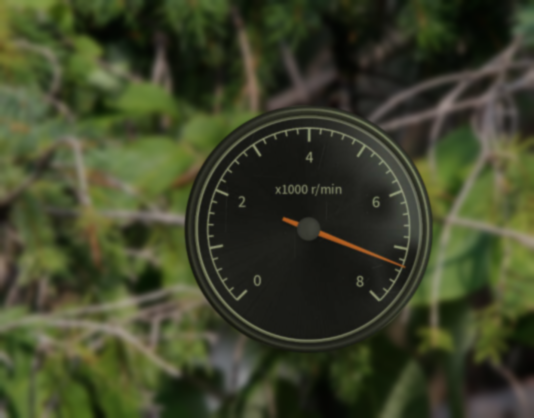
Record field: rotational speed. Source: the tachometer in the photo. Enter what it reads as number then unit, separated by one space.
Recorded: 7300 rpm
